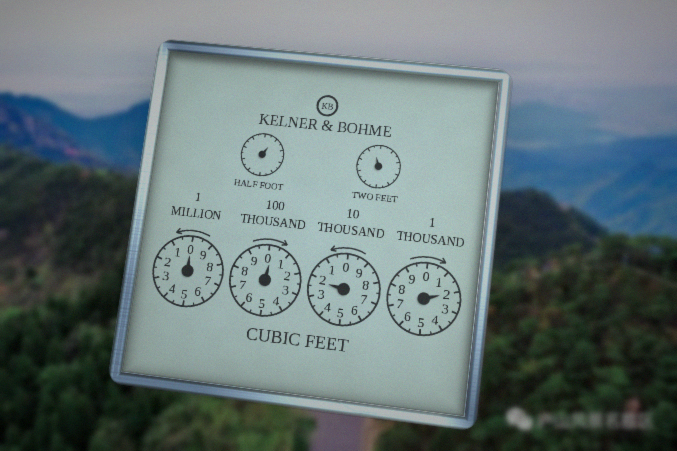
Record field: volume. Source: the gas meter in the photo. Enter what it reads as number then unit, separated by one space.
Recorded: 2200 ft³
